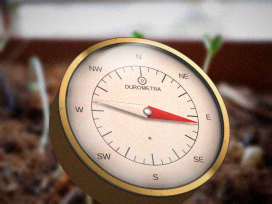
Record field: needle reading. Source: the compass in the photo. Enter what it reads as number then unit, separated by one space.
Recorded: 100 °
